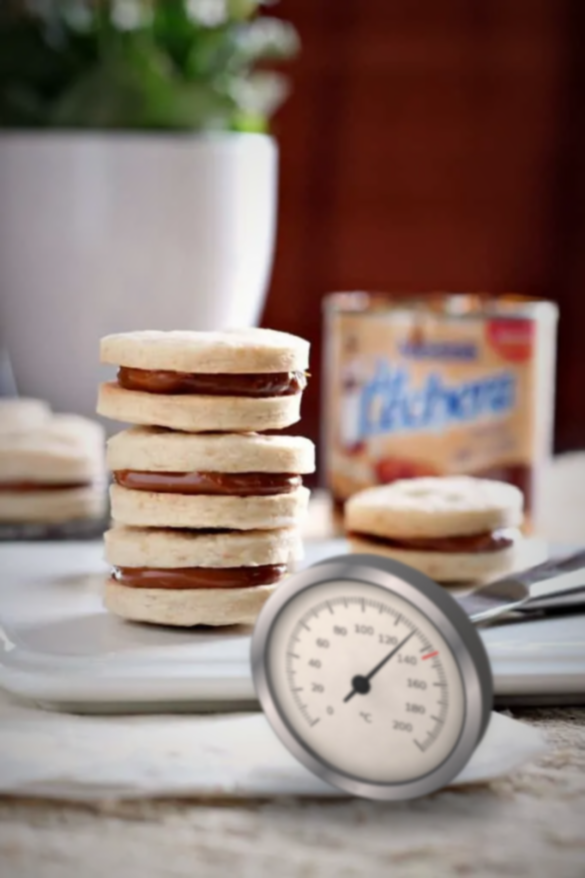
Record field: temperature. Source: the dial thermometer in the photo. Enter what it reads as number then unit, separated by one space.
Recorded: 130 °C
